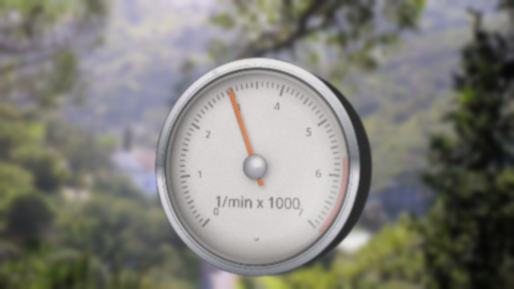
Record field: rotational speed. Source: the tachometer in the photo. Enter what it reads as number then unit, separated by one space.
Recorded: 3000 rpm
